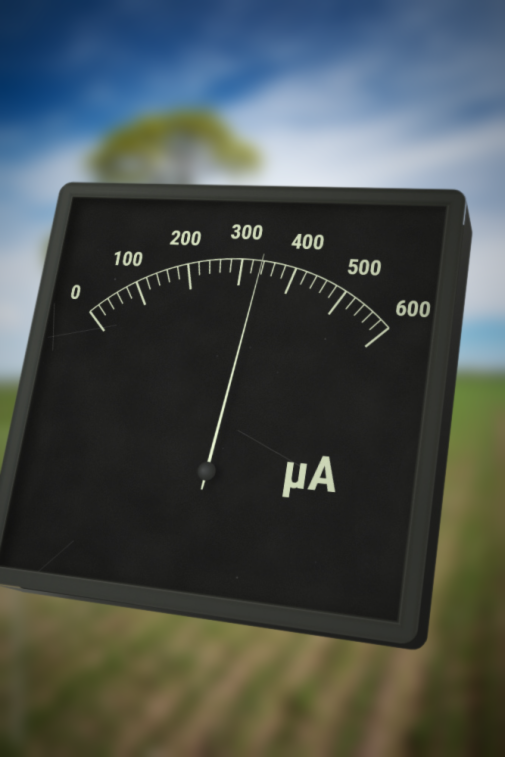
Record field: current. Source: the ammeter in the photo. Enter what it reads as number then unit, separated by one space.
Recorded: 340 µA
